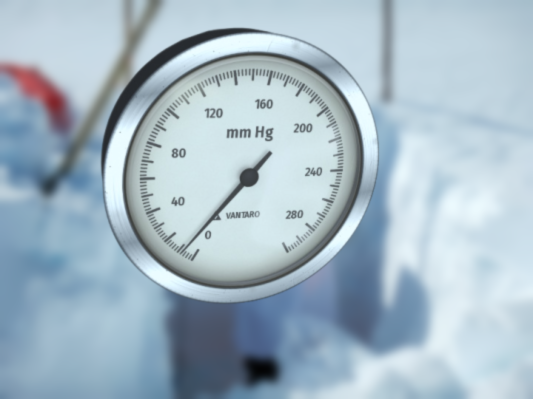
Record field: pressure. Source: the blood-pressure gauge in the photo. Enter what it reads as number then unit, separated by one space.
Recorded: 10 mmHg
